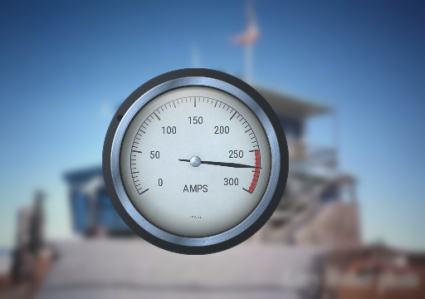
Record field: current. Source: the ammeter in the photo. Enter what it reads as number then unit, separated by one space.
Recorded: 270 A
